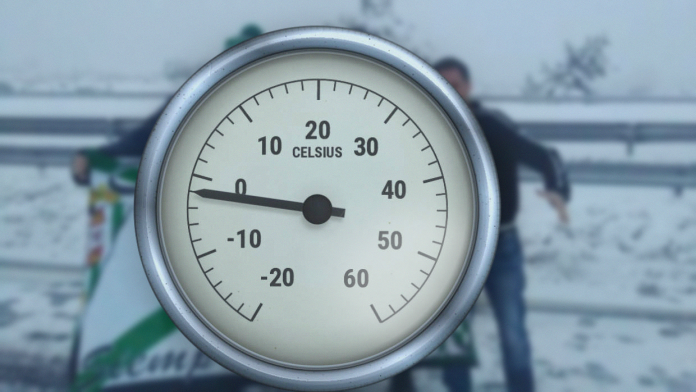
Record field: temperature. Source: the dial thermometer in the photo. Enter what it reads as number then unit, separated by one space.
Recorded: -2 °C
